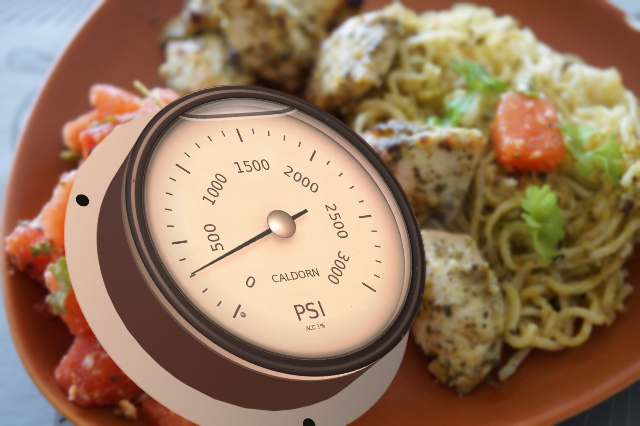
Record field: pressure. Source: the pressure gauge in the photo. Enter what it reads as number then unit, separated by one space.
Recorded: 300 psi
